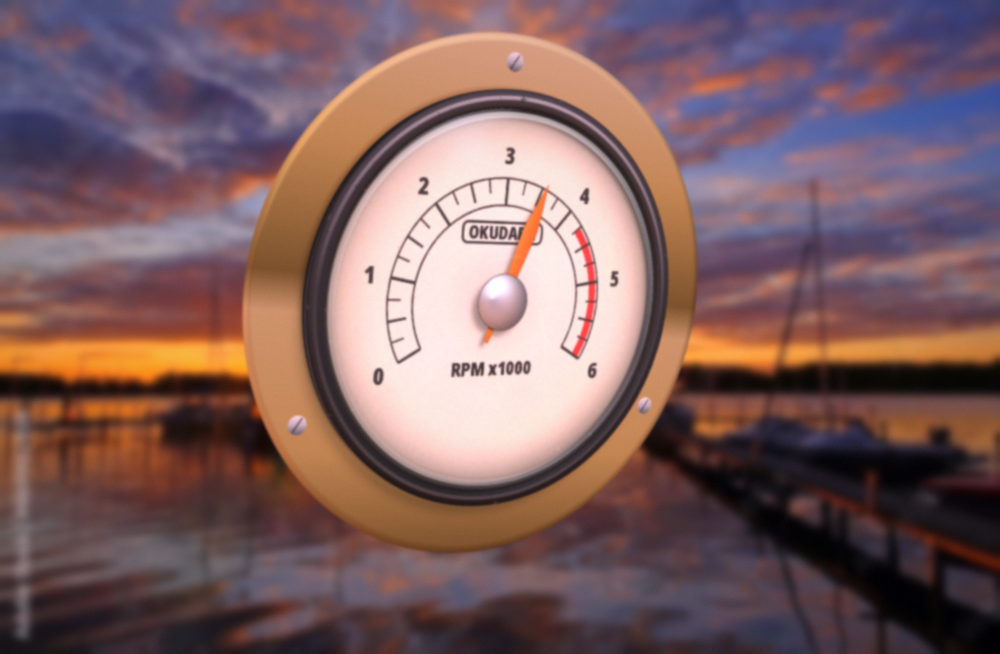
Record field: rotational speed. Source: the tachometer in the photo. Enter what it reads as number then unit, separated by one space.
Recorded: 3500 rpm
